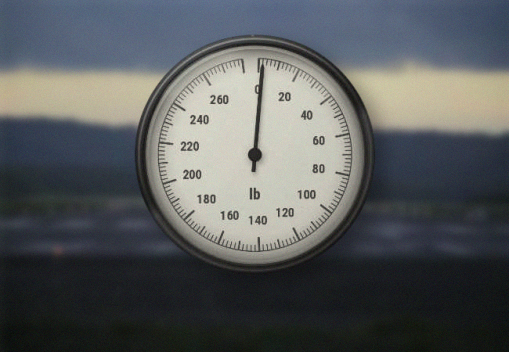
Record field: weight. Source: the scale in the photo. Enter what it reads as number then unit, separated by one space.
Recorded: 2 lb
